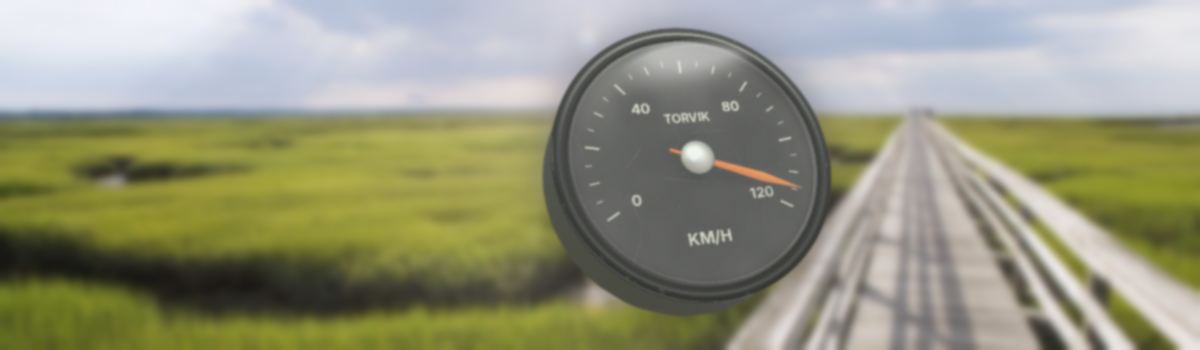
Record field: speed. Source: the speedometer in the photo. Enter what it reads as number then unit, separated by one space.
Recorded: 115 km/h
